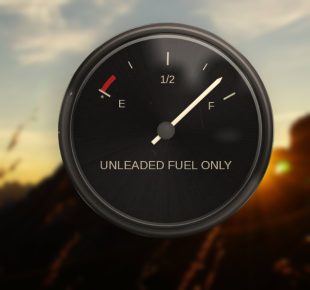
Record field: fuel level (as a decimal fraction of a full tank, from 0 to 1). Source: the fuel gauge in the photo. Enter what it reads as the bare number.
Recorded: 0.875
